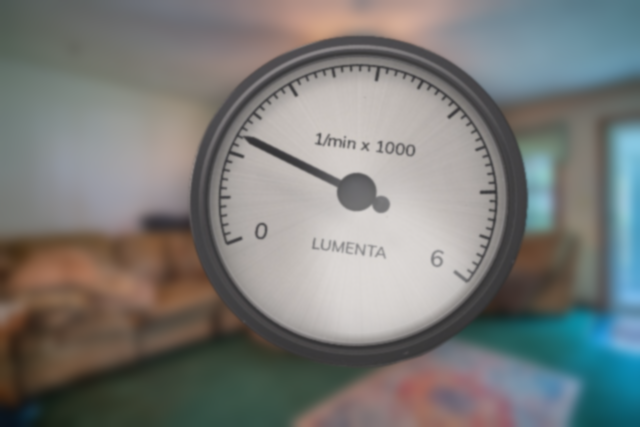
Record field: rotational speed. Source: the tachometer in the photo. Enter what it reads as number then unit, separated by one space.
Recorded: 1200 rpm
